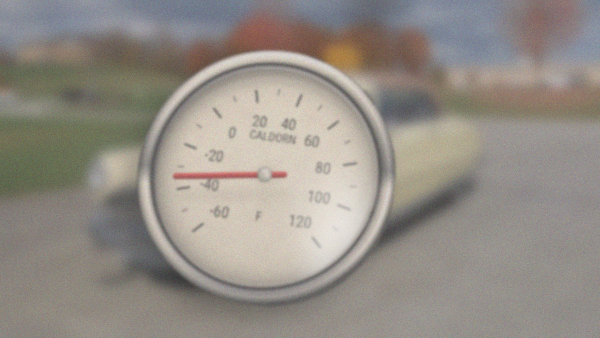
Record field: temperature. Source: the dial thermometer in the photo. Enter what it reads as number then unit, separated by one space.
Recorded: -35 °F
